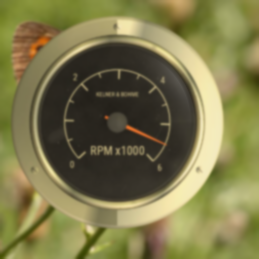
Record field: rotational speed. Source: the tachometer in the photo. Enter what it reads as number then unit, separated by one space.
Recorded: 5500 rpm
